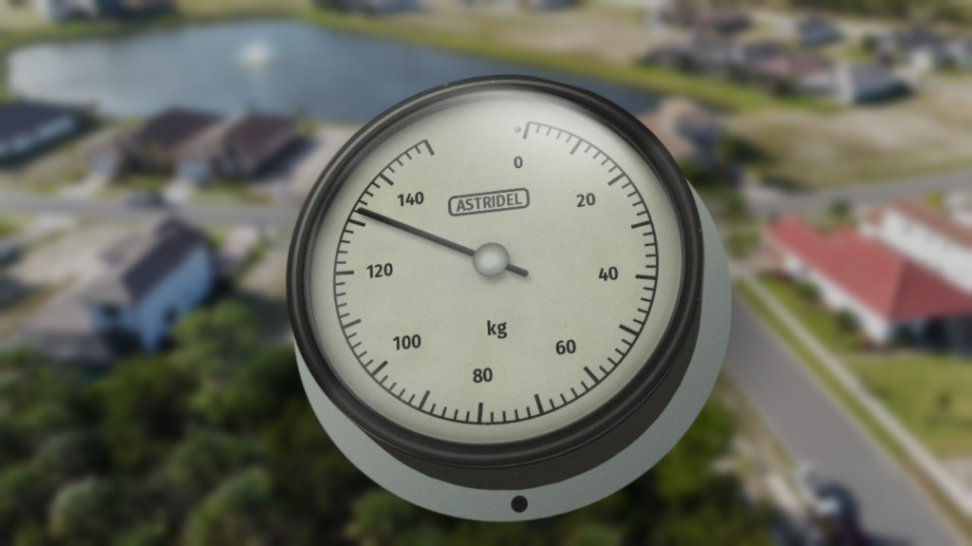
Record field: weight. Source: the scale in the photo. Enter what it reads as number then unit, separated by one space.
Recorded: 132 kg
